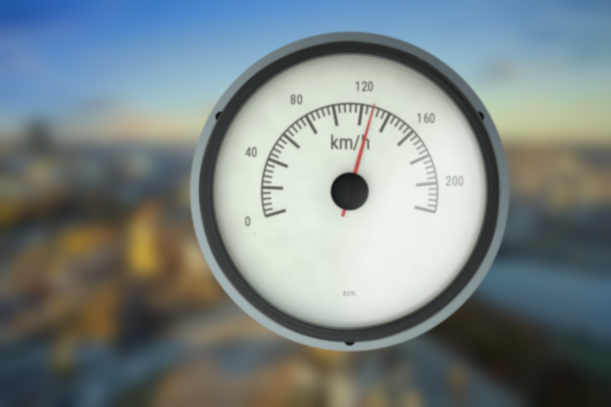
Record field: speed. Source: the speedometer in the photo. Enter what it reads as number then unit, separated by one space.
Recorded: 128 km/h
